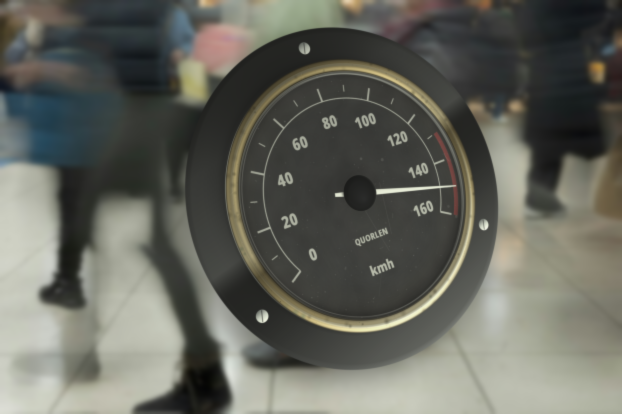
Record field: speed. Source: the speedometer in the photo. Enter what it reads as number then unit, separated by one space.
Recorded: 150 km/h
